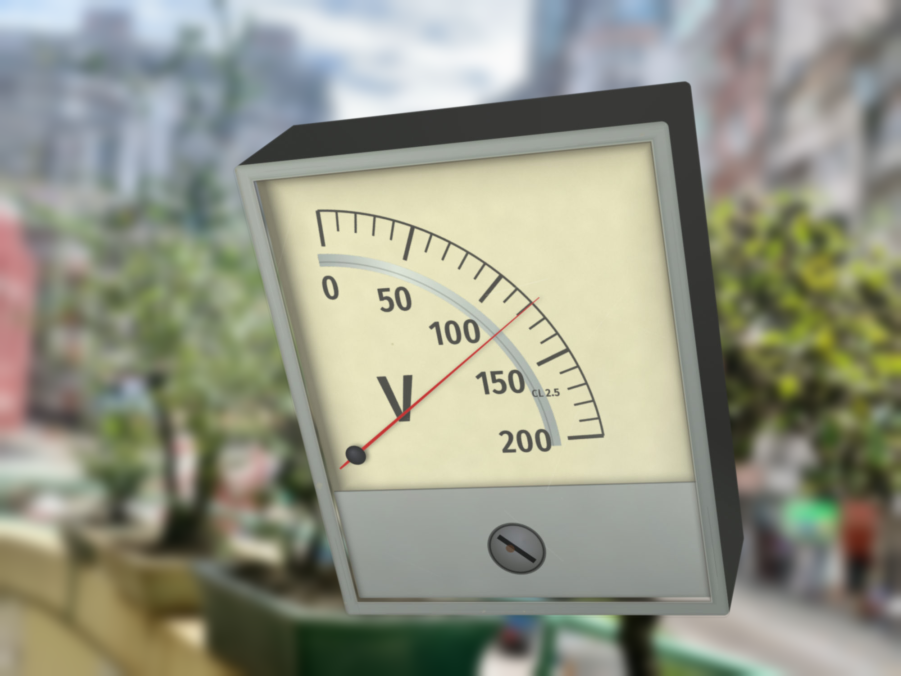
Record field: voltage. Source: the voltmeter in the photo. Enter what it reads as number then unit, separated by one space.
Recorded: 120 V
